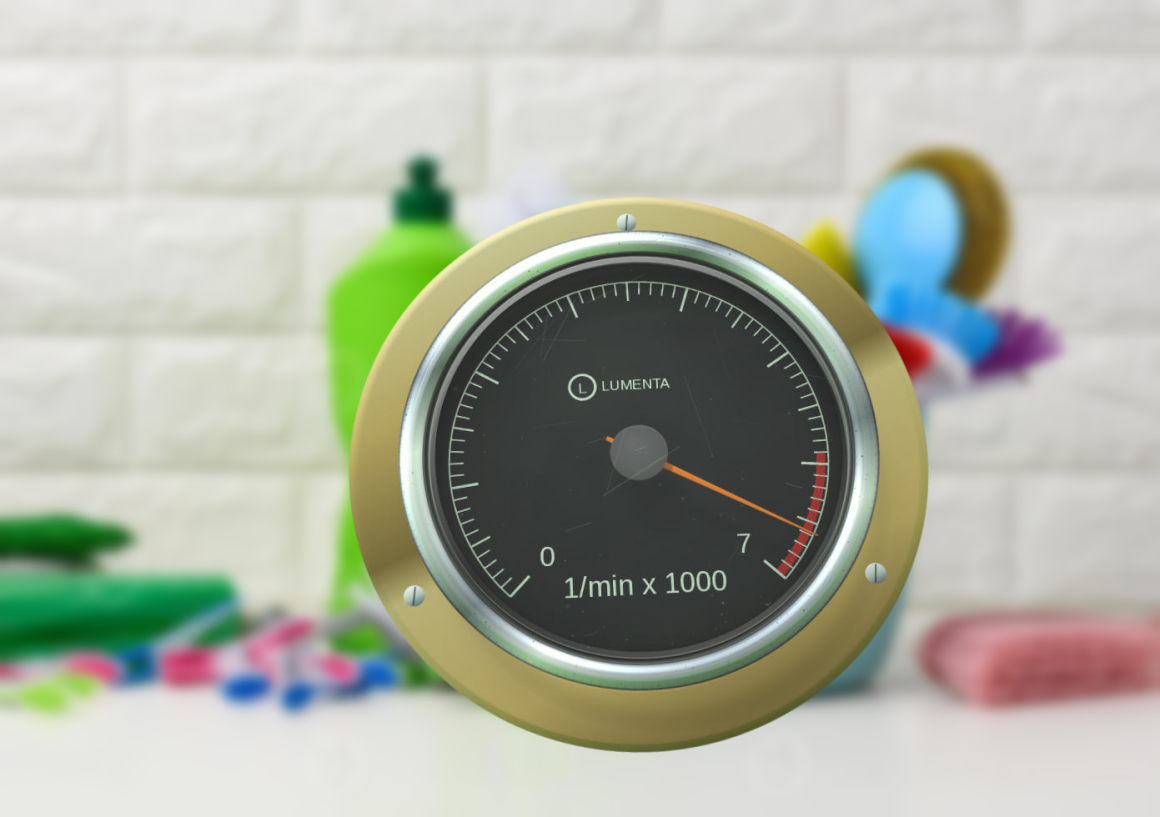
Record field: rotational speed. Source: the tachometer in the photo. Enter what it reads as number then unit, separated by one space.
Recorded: 6600 rpm
